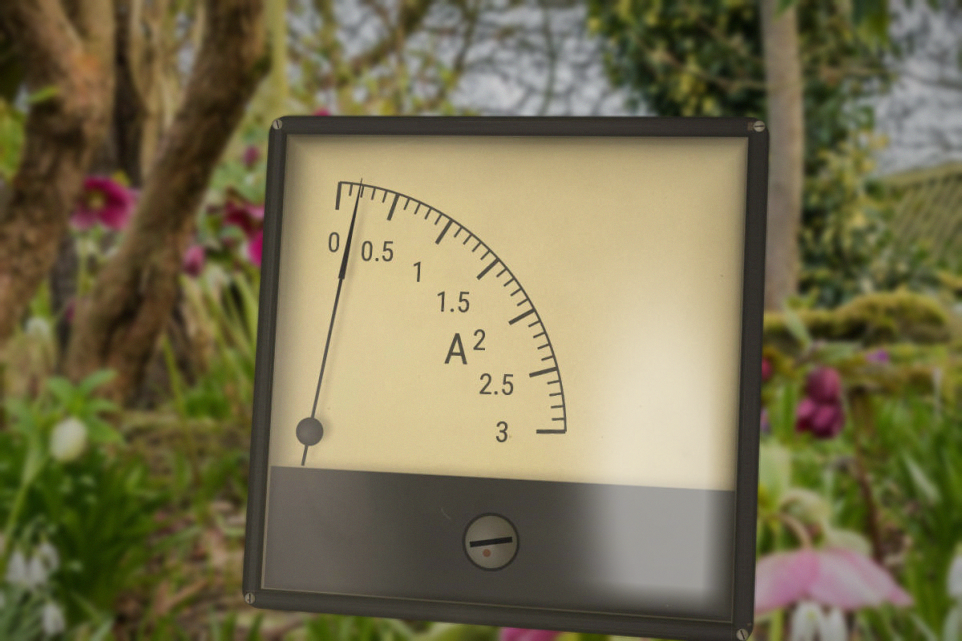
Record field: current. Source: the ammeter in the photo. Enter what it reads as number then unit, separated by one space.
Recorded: 0.2 A
